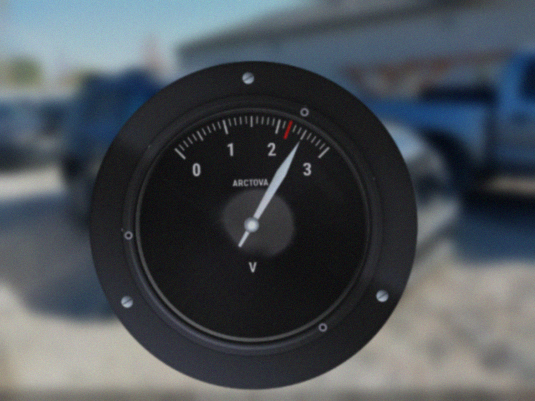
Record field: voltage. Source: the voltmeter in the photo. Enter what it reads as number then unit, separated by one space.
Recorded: 2.5 V
